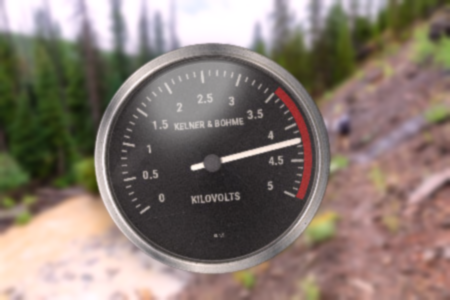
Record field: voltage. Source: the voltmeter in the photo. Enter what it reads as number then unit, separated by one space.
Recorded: 4.2 kV
